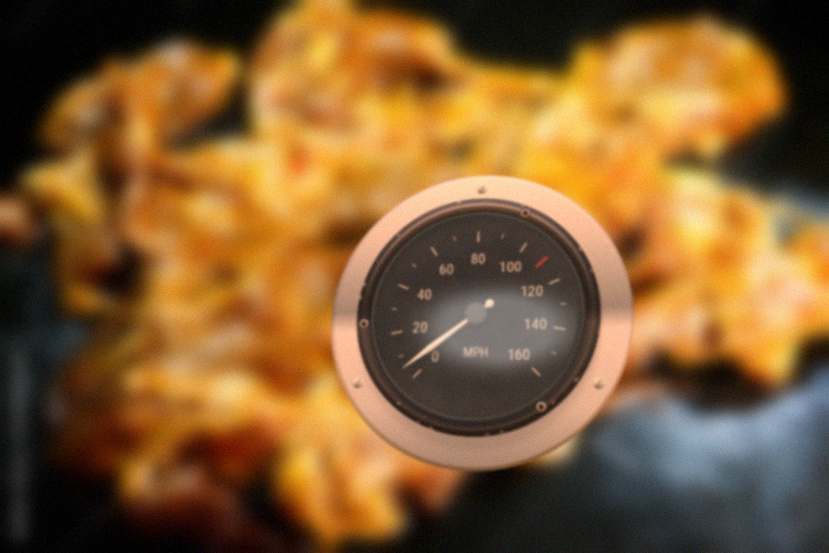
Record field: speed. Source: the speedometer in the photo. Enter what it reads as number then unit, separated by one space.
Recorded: 5 mph
